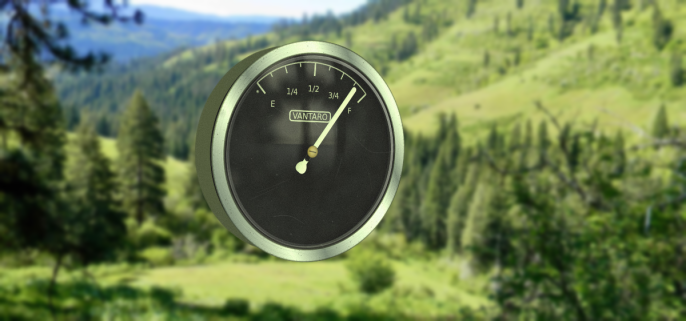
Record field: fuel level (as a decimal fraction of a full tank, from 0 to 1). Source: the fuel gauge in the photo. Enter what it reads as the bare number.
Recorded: 0.875
